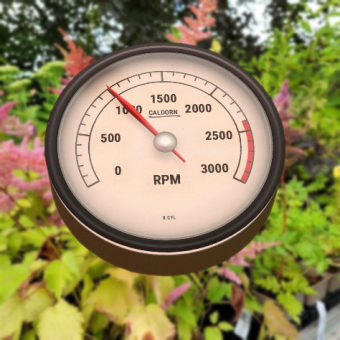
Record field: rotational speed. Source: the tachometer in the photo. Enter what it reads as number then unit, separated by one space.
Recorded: 1000 rpm
